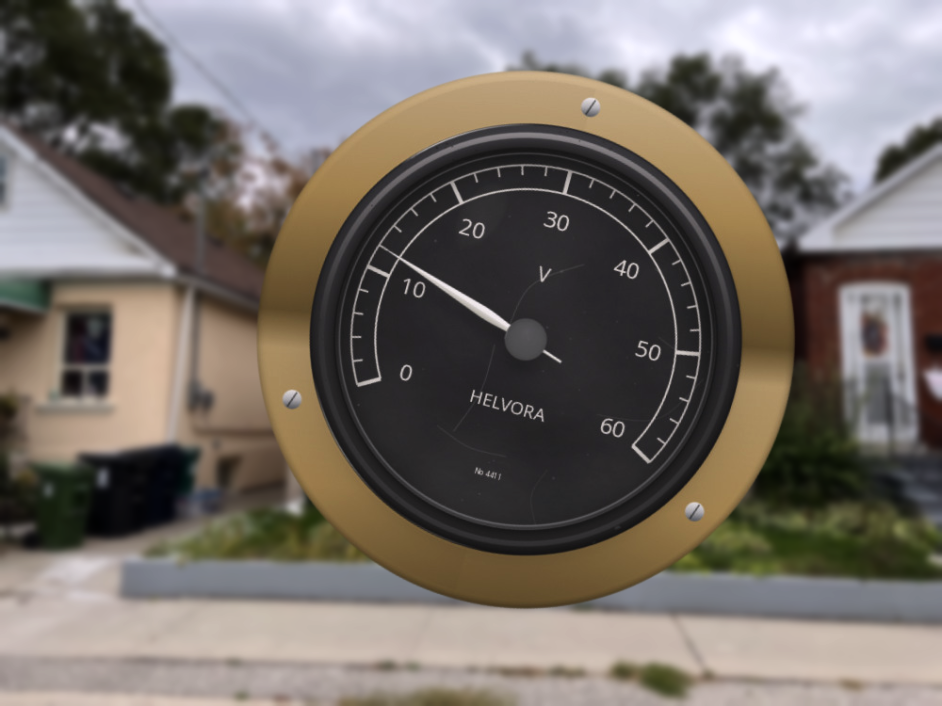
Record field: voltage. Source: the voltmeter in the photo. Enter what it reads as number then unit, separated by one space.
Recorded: 12 V
